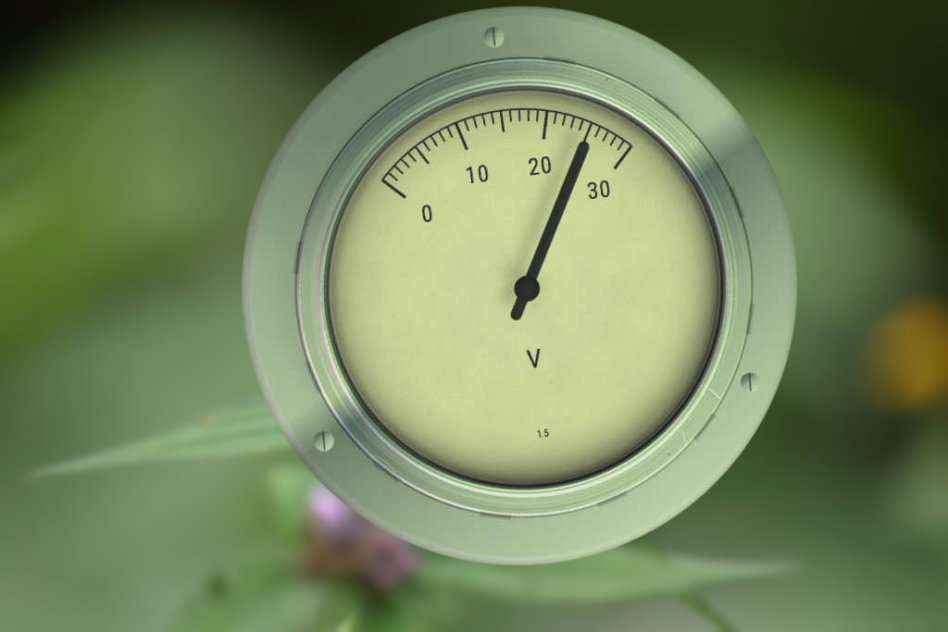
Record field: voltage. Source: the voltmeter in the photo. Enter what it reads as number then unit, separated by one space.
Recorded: 25 V
